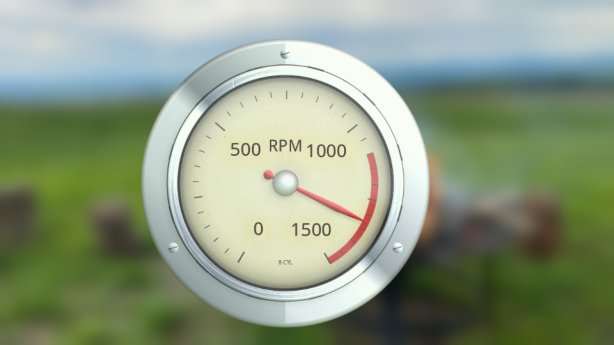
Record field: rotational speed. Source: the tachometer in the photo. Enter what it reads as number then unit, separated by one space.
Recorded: 1325 rpm
